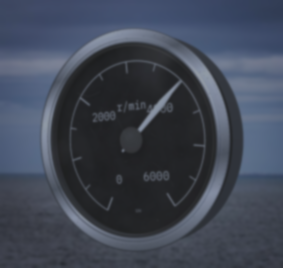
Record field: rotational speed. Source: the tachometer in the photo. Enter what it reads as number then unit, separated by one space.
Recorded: 4000 rpm
